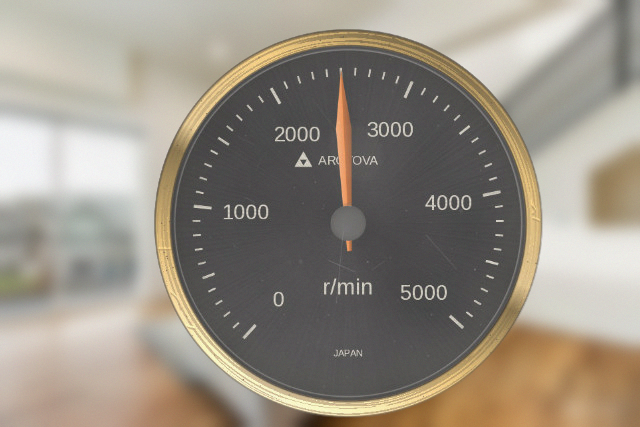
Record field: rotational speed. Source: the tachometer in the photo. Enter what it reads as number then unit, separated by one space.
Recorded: 2500 rpm
